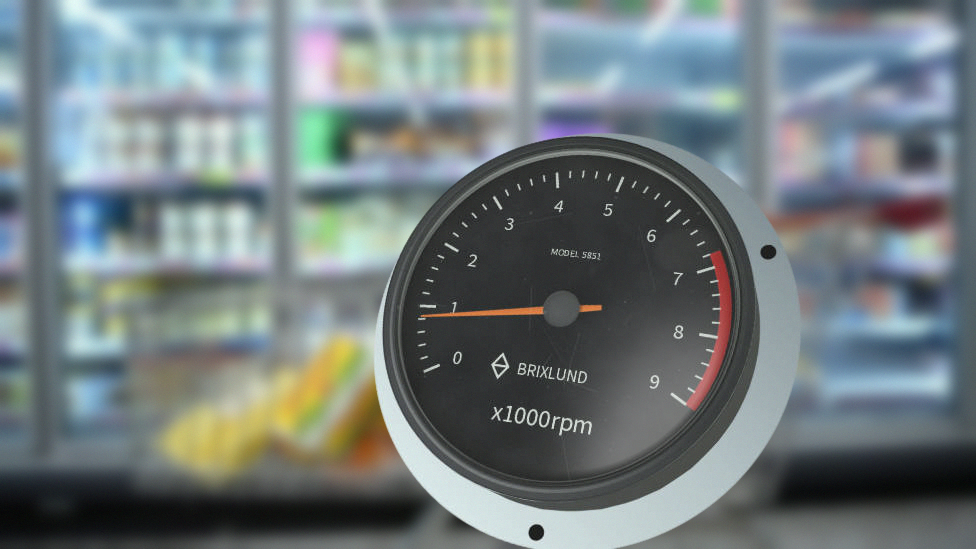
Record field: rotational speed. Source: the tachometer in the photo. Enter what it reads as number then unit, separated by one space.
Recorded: 800 rpm
